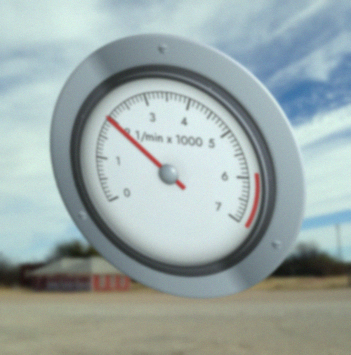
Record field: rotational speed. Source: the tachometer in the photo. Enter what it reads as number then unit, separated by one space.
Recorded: 2000 rpm
